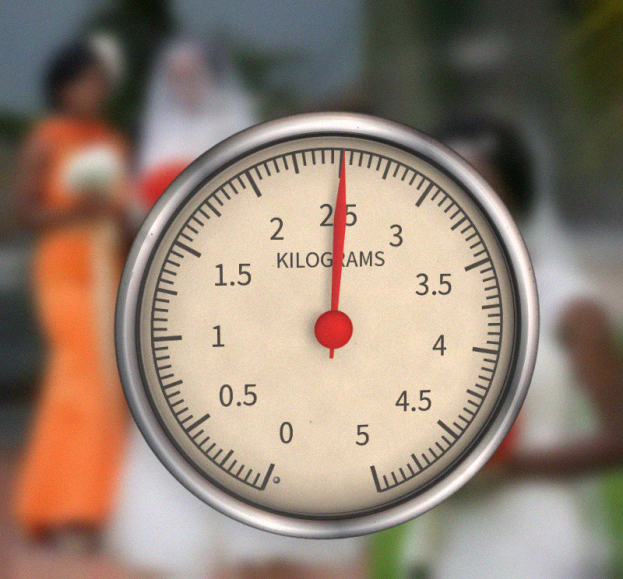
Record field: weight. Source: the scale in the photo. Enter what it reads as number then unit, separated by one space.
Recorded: 2.5 kg
